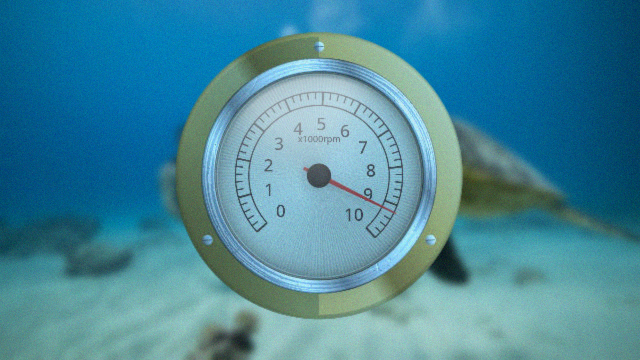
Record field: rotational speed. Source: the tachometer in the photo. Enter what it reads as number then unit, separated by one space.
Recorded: 9200 rpm
